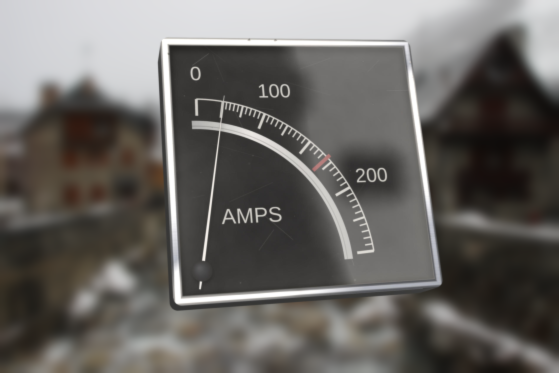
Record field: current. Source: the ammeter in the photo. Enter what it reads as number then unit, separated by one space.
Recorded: 50 A
